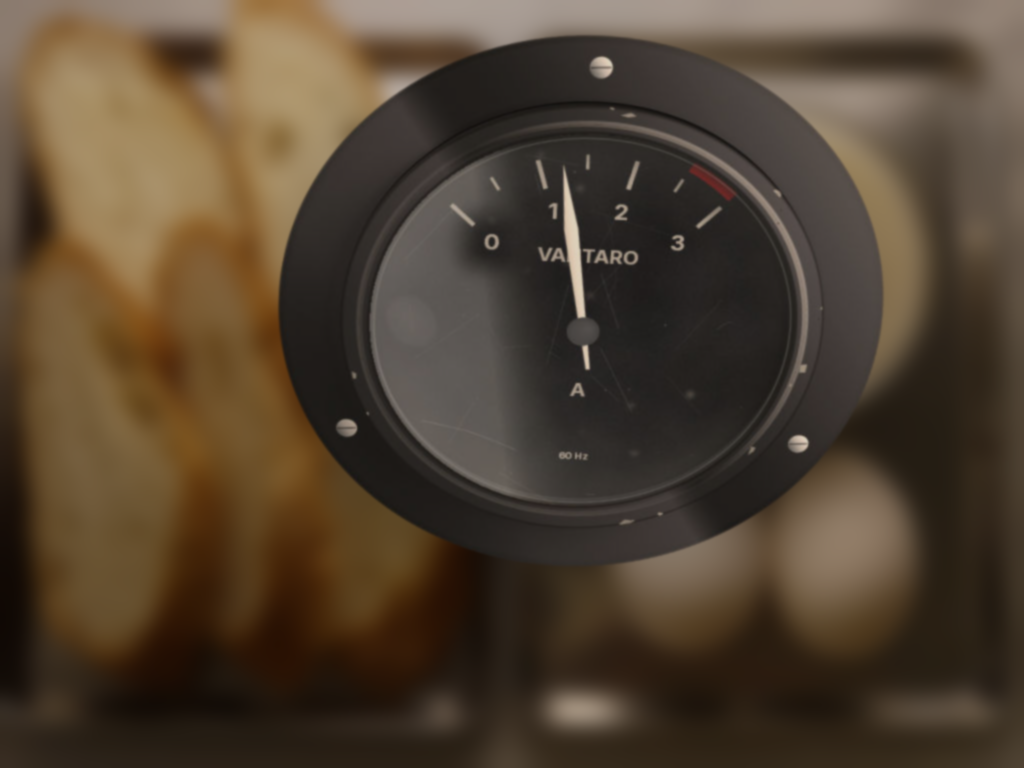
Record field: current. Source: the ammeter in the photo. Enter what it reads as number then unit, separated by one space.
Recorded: 1.25 A
